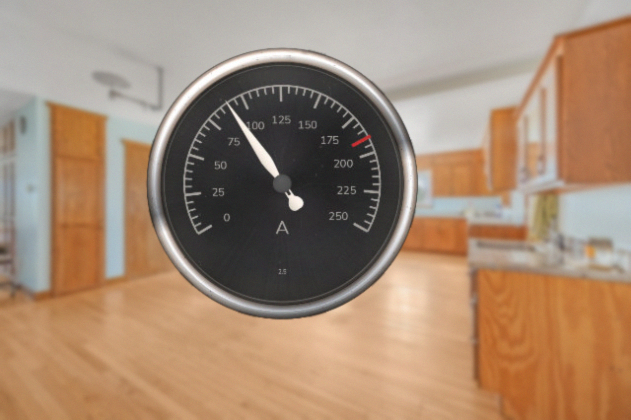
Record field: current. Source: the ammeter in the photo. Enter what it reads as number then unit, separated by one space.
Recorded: 90 A
